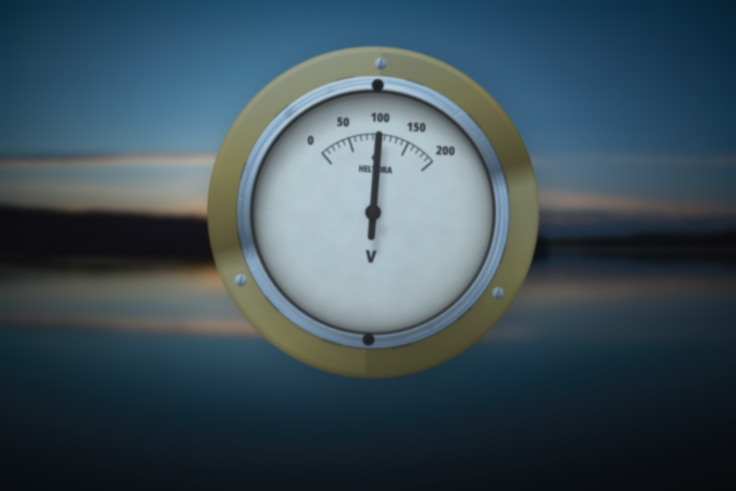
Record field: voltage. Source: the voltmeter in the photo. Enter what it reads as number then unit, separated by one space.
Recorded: 100 V
